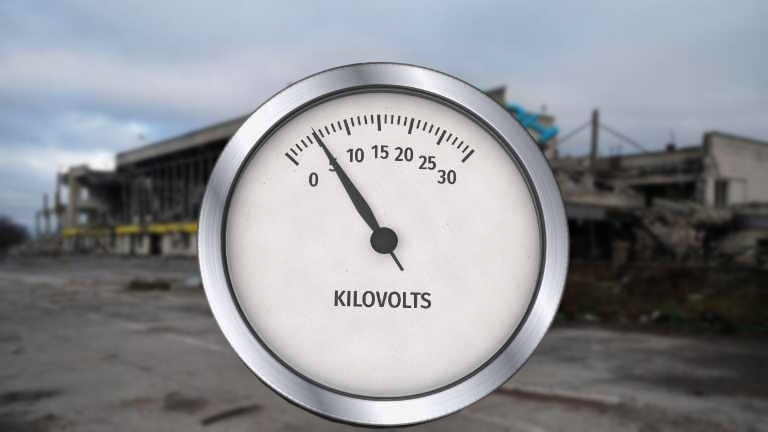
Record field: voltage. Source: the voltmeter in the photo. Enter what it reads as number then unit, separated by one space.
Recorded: 5 kV
